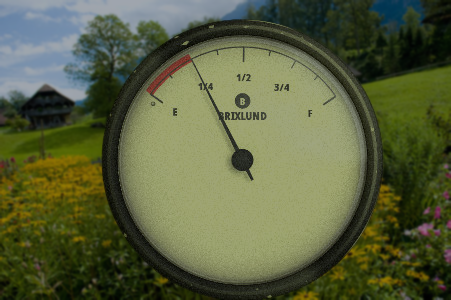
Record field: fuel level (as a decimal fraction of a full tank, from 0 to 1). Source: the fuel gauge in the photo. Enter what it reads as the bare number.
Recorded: 0.25
